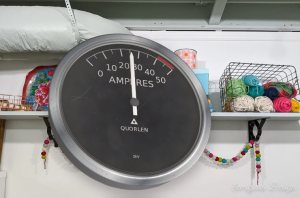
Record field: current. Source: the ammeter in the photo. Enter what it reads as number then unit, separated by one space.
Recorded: 25 A
